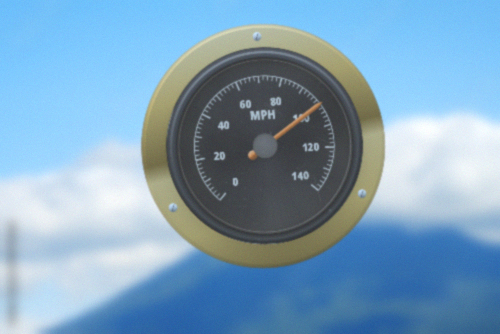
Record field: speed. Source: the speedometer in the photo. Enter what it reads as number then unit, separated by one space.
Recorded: 100 mph
